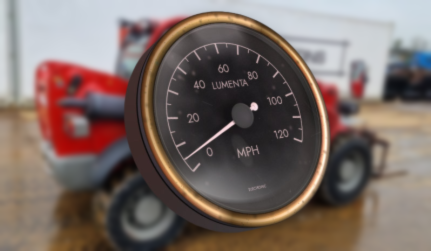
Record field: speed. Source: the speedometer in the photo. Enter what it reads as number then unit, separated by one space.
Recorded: 5 mph
